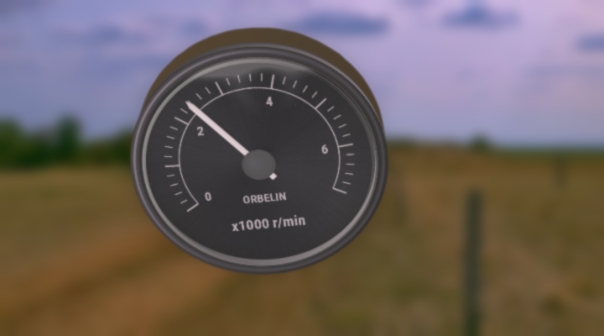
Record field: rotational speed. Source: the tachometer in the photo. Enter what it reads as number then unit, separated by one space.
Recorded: 2400 rpm
